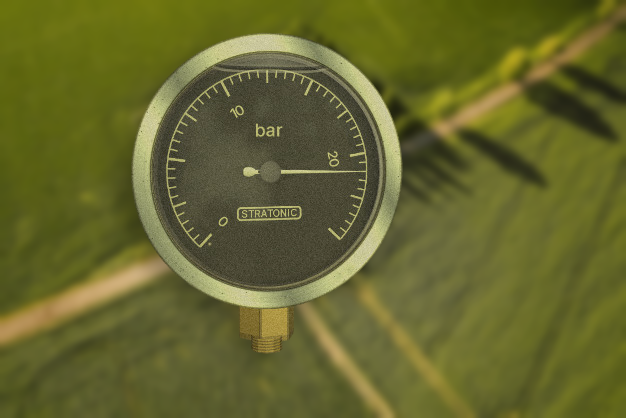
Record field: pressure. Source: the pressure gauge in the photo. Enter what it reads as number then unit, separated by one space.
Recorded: 21 bar
